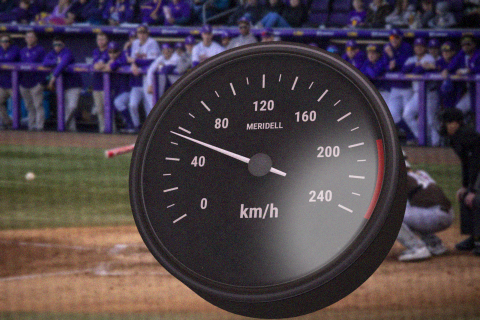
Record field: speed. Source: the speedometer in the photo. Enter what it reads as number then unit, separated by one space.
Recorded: 55 km/h
